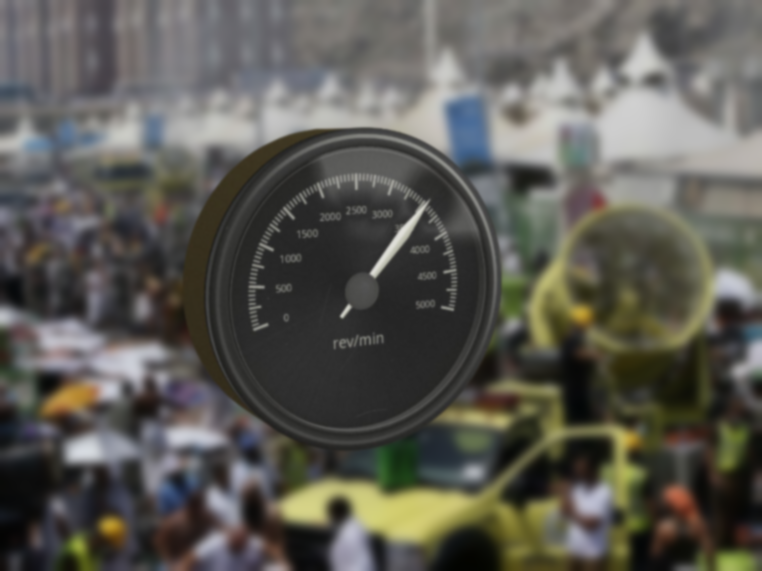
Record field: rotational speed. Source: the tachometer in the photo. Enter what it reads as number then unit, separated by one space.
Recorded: 3500 rpm
